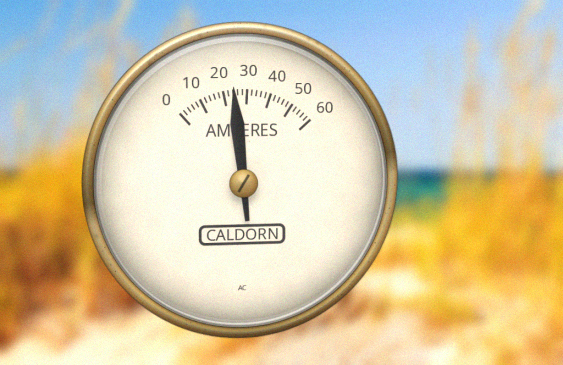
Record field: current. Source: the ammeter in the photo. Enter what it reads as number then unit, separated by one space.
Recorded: 24 A
